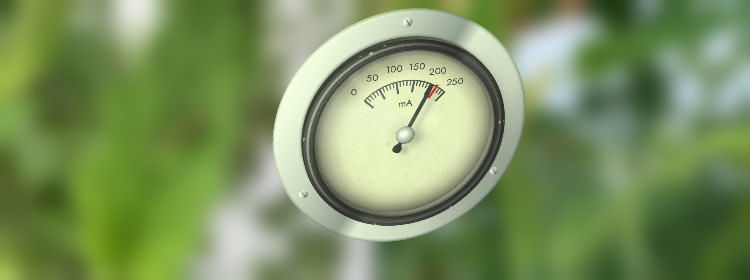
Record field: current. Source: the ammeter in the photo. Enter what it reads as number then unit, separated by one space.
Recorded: 200 mA
